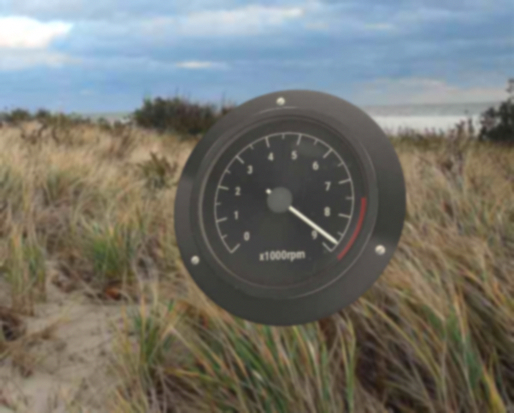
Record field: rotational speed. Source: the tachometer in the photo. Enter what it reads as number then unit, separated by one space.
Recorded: 8750 rpm
